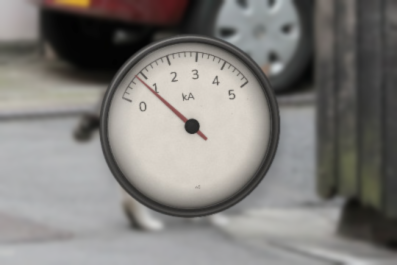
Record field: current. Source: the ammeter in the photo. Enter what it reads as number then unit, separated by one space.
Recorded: 0.8 kA
